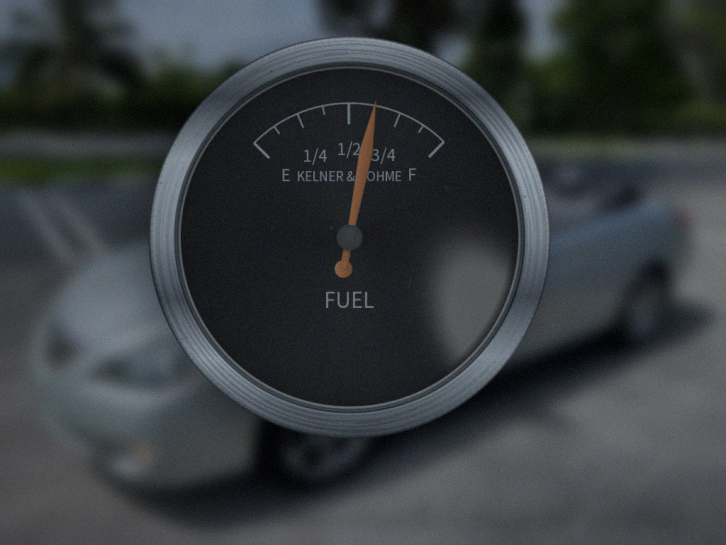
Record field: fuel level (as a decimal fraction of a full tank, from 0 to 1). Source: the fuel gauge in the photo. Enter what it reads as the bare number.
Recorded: 0.625
